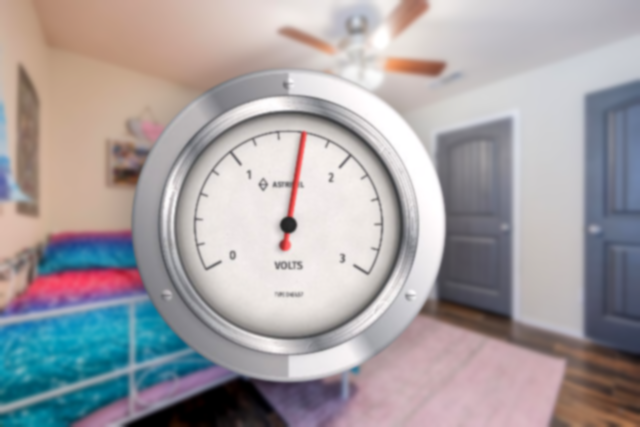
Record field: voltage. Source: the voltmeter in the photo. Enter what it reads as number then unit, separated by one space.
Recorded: 1.6 V
